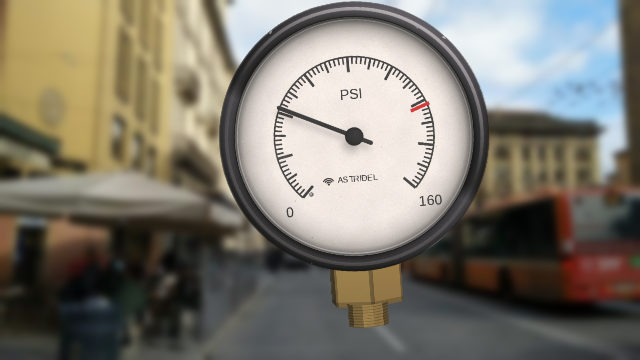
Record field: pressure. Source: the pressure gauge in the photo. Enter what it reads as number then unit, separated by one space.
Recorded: 42 psi
